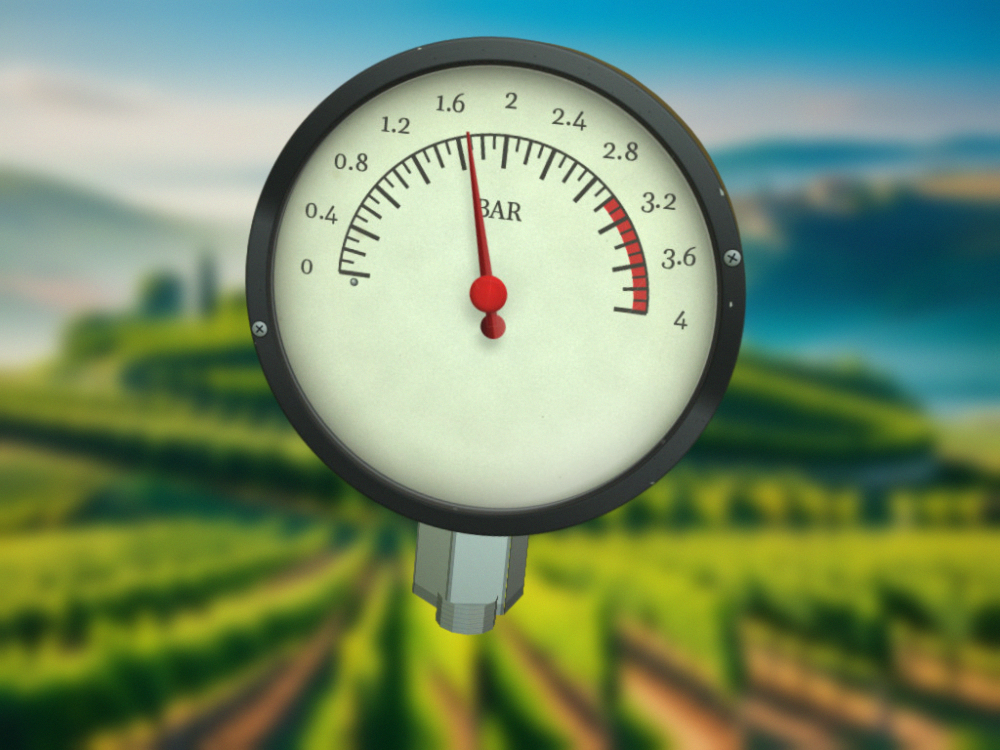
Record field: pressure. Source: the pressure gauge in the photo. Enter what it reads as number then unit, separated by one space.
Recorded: 1.7 bar
